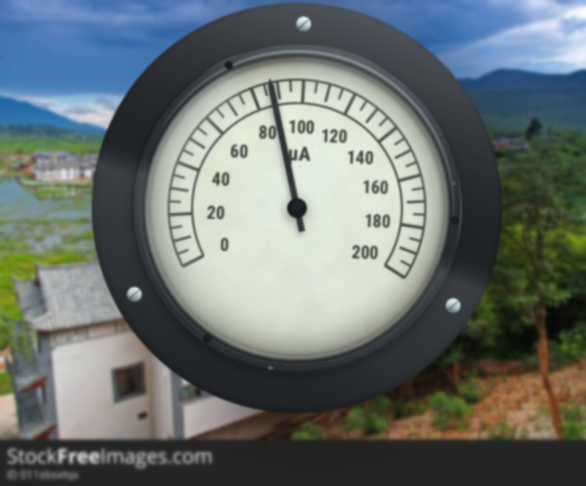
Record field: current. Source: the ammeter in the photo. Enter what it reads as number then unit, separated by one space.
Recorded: 87.5 µA
